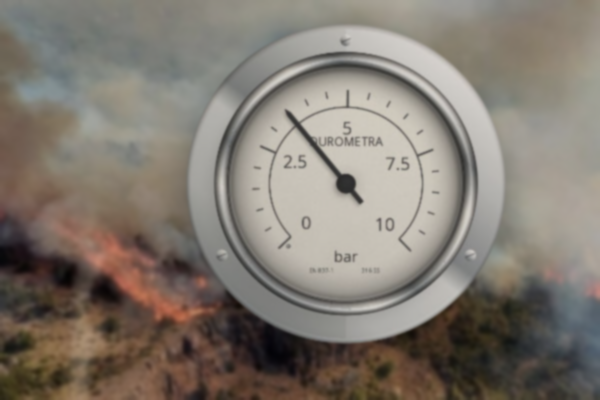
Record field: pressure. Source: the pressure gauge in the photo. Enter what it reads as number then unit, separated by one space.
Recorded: 3.5 bar
